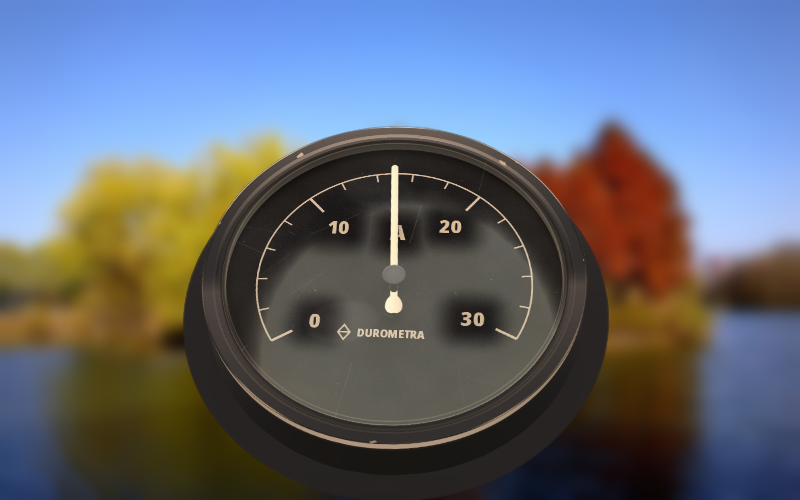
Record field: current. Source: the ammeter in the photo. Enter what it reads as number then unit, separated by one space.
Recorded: 15 A
